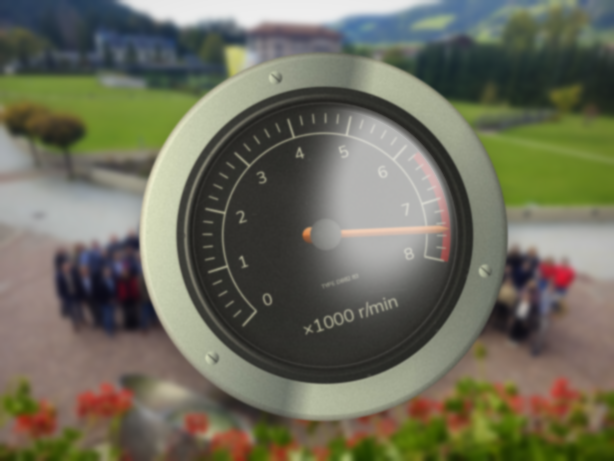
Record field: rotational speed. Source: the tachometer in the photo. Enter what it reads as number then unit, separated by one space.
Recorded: 7500 rpm
